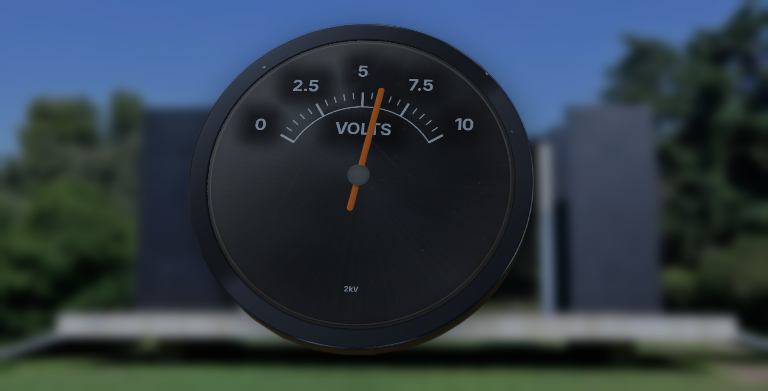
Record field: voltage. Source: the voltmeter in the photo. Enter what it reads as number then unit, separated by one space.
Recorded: 6 V
